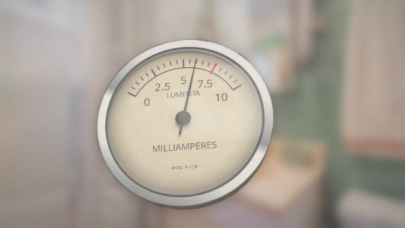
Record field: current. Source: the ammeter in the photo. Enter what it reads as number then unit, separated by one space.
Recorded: 6 mA
